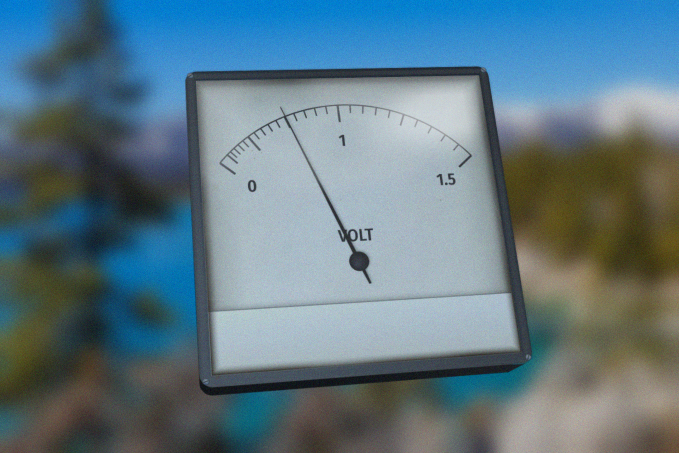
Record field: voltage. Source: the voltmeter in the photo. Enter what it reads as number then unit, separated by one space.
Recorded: 0.75 V
